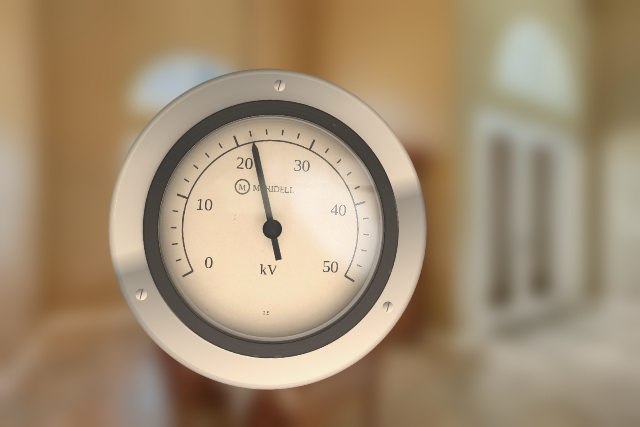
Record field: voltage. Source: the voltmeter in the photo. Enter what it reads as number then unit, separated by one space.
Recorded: 22 kV
